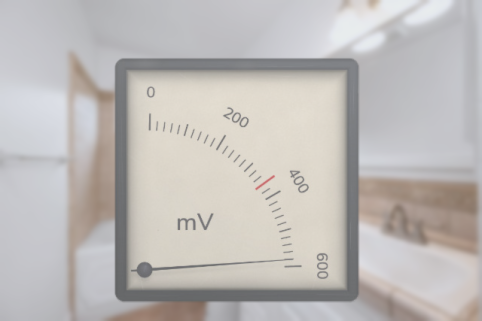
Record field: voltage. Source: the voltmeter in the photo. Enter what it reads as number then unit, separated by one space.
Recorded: 580 mV
